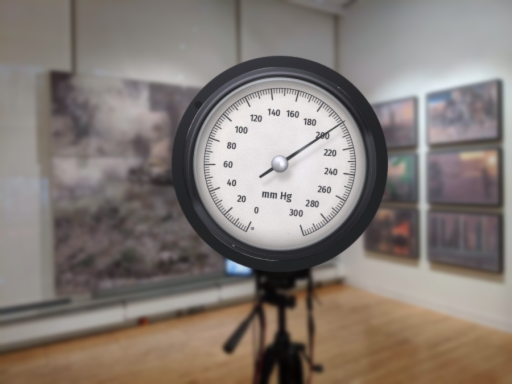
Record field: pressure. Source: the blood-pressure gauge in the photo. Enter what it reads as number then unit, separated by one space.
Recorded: 200 mmHg
